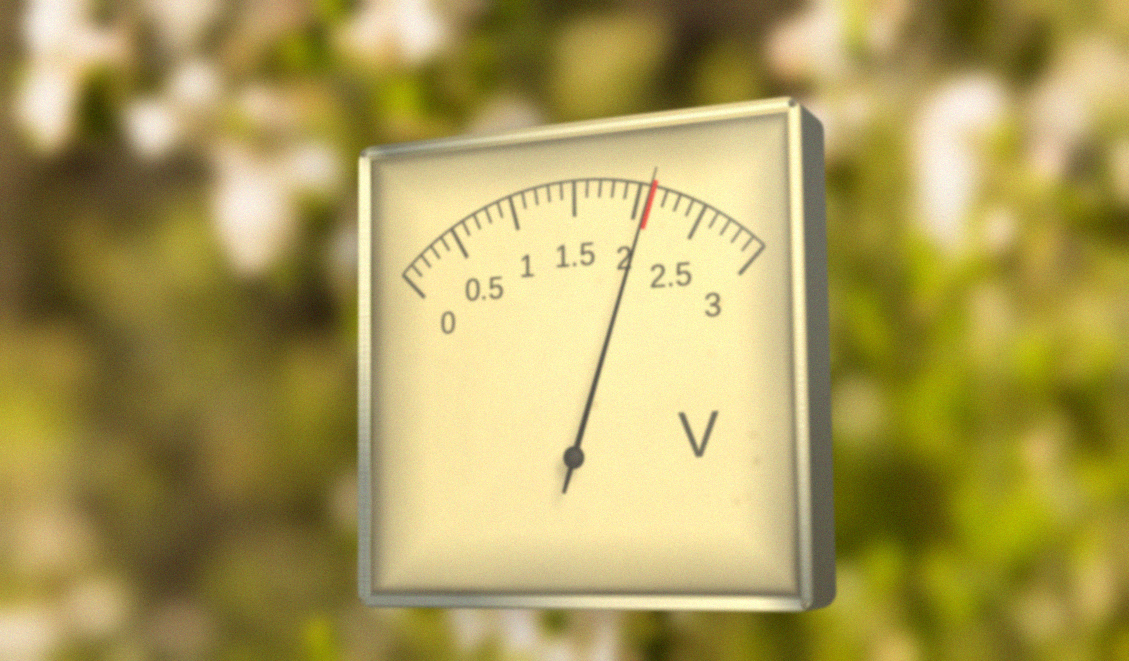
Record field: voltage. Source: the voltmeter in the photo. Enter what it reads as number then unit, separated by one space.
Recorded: 2.1 V
